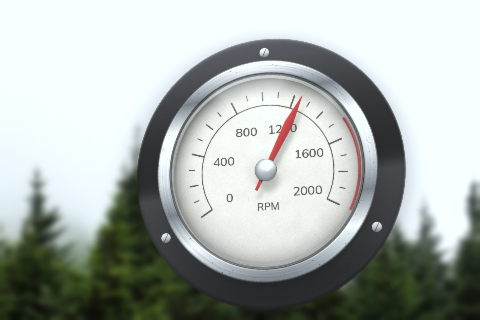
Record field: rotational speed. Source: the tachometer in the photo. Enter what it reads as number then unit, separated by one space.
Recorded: 1250 rpm
